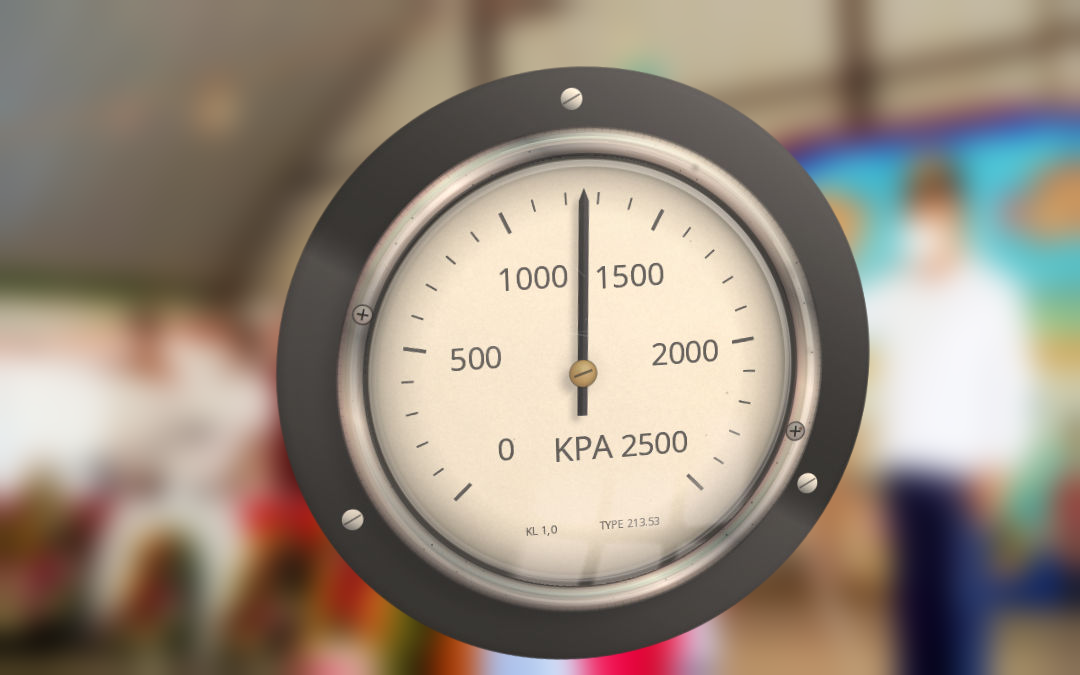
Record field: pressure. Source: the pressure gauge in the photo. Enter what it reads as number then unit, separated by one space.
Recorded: 1250 kPa
